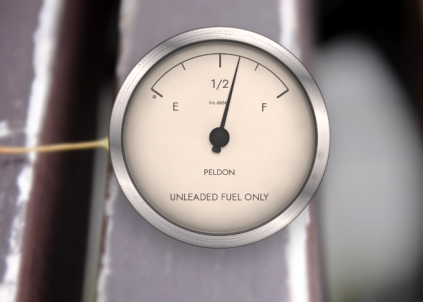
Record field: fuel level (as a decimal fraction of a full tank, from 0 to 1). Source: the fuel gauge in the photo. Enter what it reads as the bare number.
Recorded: 0.625
